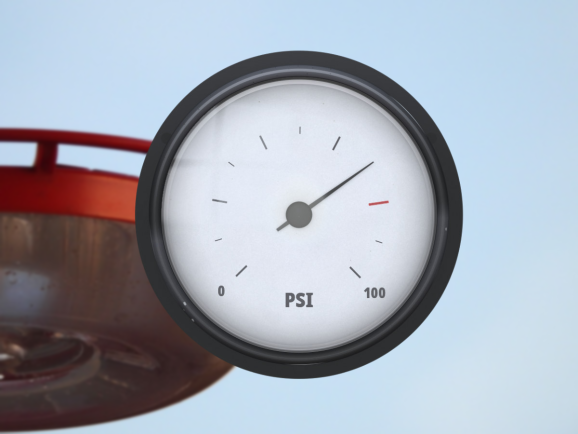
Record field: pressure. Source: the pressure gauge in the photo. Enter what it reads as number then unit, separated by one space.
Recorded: 70 psi
